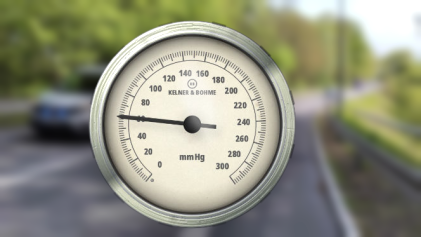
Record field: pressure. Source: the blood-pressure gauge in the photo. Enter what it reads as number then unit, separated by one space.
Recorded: 60 mmHg
